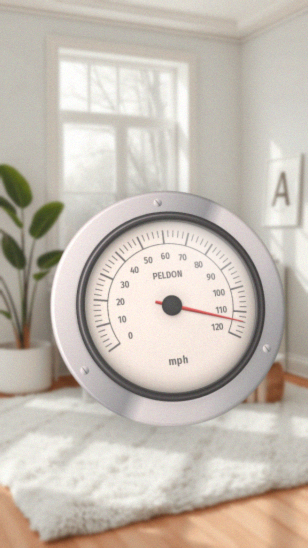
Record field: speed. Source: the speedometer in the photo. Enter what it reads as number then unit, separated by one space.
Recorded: 114 mph
